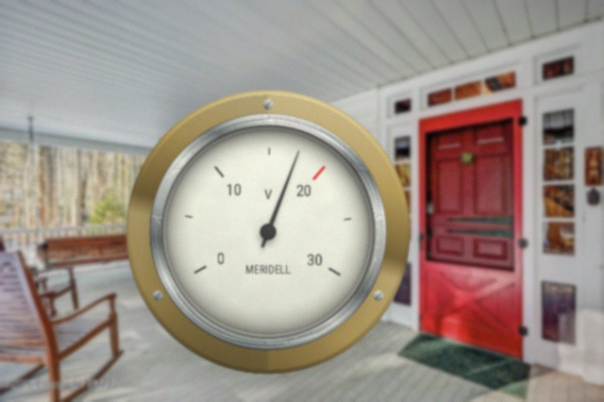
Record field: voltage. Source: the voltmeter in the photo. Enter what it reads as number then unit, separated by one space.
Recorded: 17.5 V
